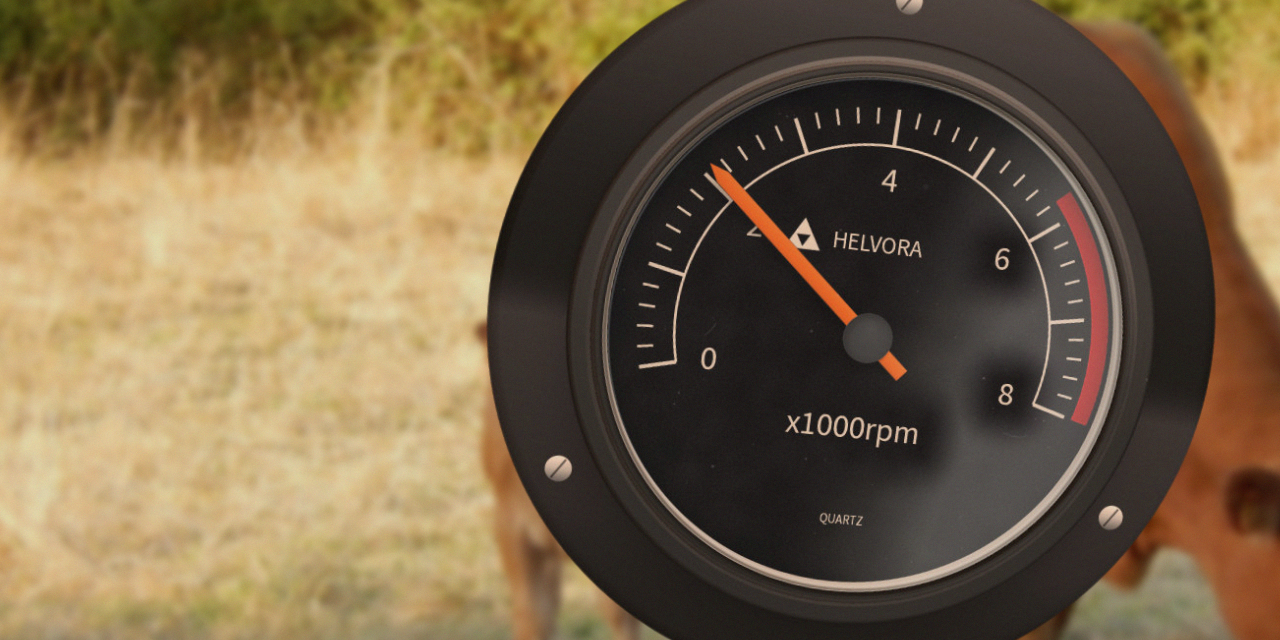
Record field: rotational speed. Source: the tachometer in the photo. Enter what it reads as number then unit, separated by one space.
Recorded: 2100 rpm
